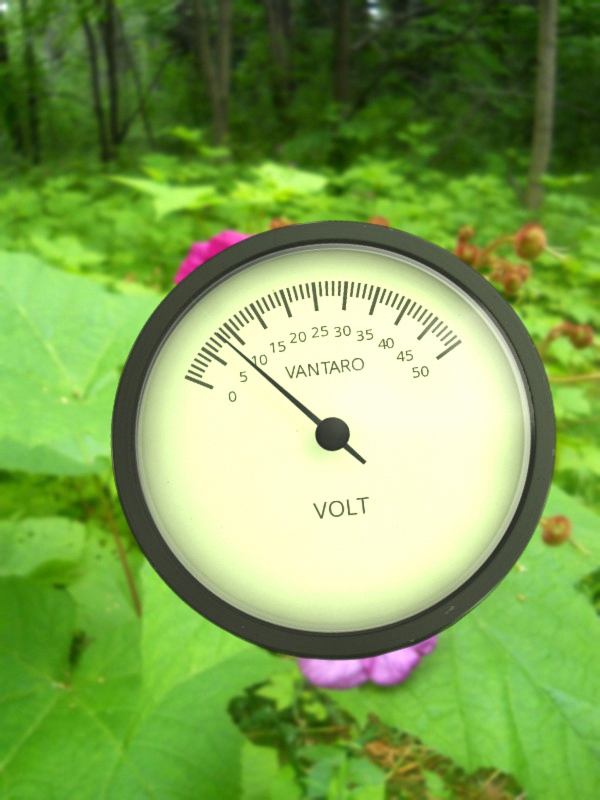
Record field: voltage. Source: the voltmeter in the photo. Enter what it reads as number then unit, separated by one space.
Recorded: 8 V
